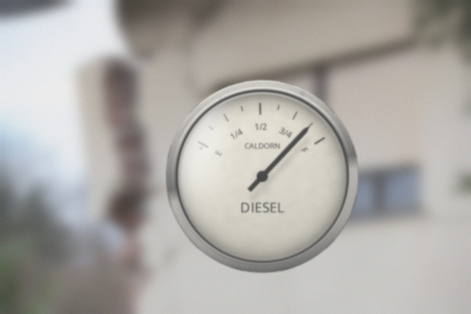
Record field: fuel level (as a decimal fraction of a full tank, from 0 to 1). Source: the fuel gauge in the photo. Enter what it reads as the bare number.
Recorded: 0.875
